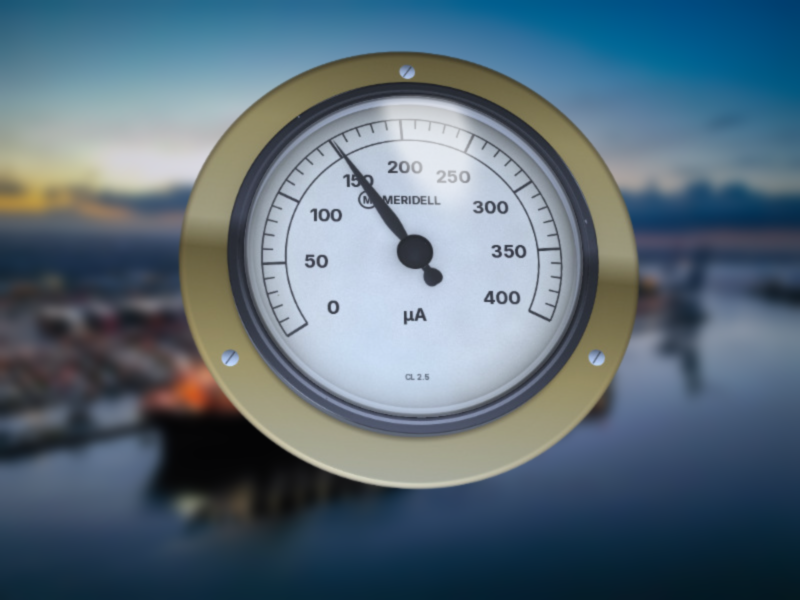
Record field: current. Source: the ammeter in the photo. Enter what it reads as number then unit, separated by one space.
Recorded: 150 µA
